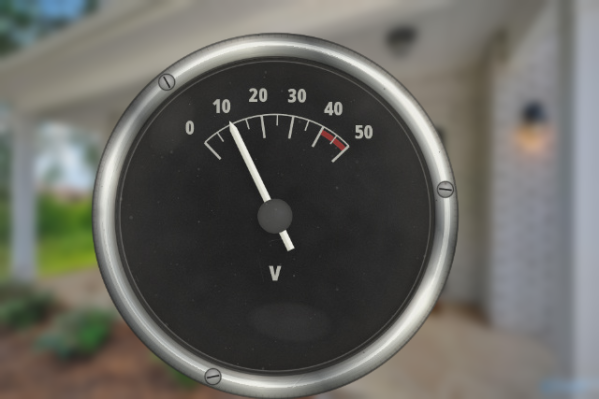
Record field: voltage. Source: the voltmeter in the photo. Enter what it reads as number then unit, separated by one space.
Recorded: 10 V
